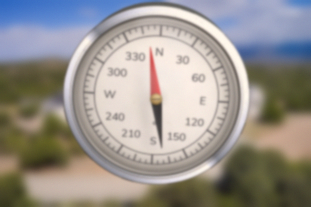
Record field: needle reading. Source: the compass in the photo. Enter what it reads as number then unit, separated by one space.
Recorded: 350 °
